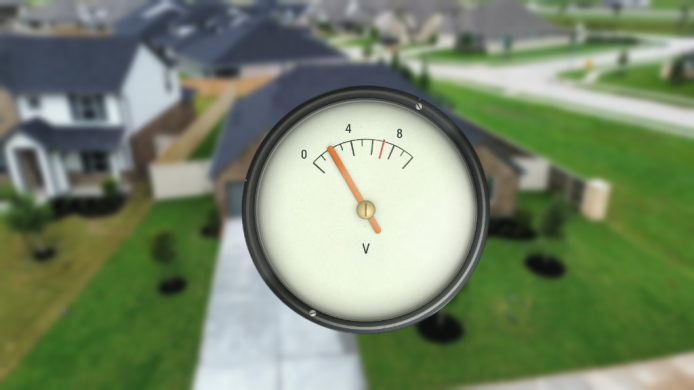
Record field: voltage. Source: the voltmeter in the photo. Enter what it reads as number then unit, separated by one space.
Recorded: 2 V
